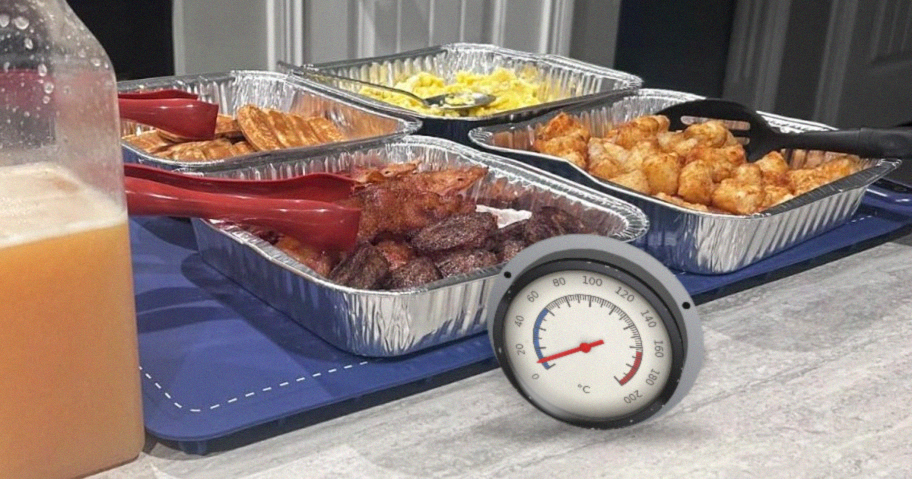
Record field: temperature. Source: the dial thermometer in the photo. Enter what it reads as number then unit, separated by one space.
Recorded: 10 °C
